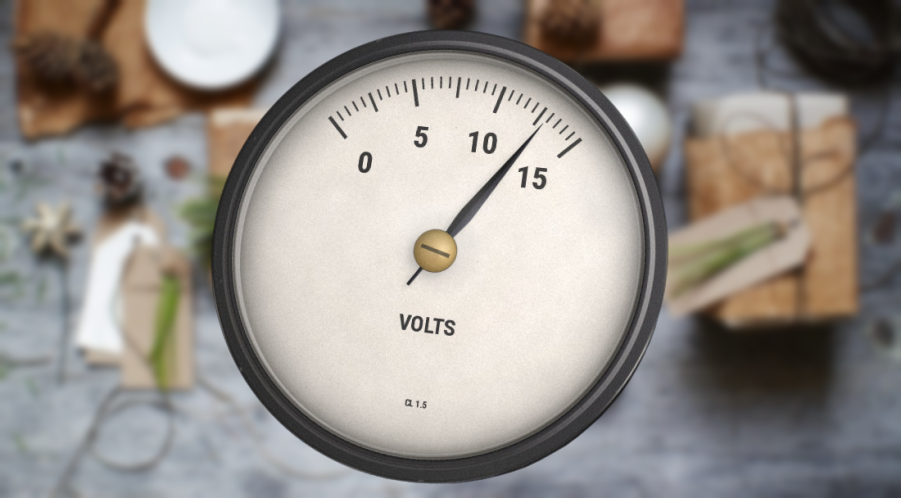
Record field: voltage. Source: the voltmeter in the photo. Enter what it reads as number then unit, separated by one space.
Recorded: 13 V
